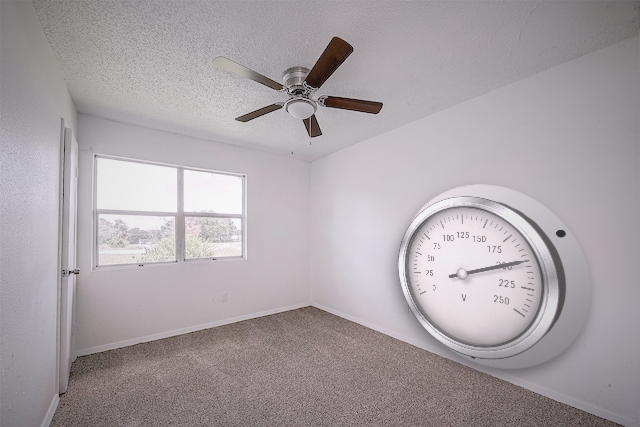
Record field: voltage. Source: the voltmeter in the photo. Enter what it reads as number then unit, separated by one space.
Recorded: 200 V
